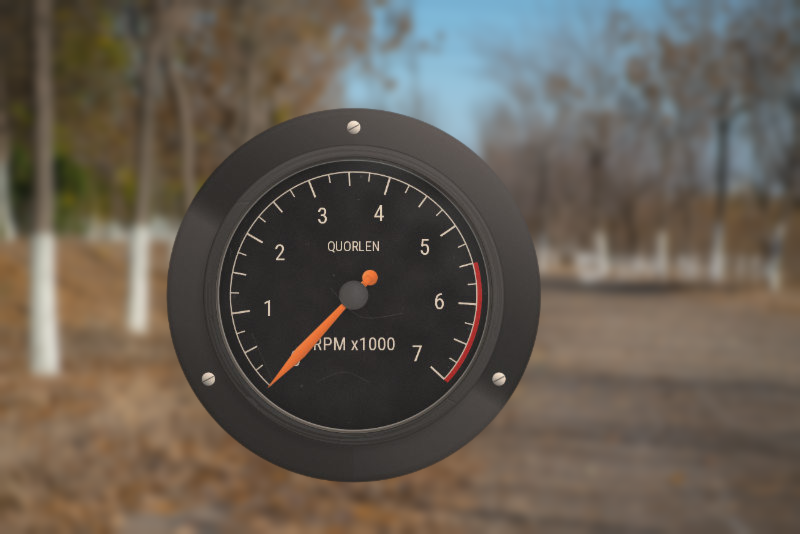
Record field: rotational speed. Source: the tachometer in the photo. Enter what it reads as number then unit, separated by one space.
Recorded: 0 rpm
